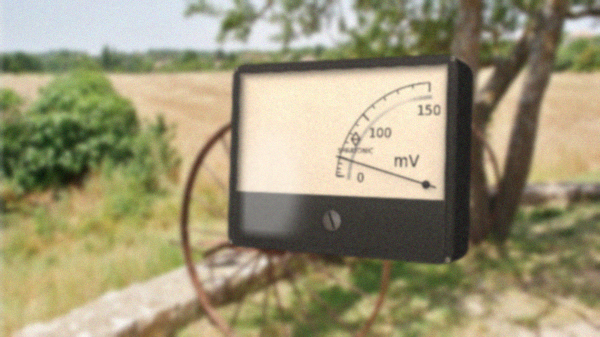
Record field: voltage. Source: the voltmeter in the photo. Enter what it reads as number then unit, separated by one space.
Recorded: 50 mV
